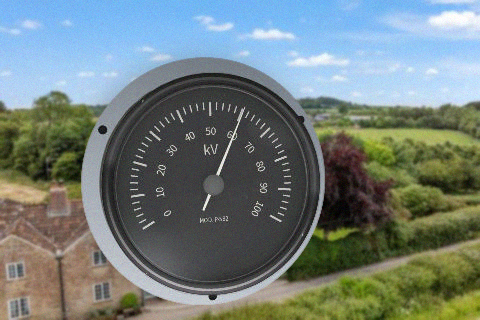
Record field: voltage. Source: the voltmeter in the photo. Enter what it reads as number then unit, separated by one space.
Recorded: 60 kV
